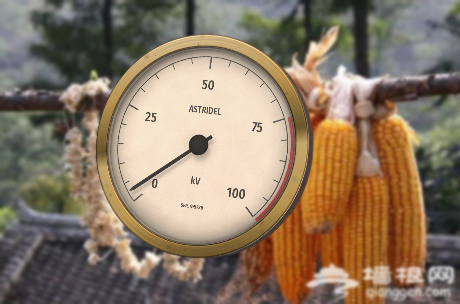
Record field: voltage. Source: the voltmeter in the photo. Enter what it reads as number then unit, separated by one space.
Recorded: 2.5 kV
